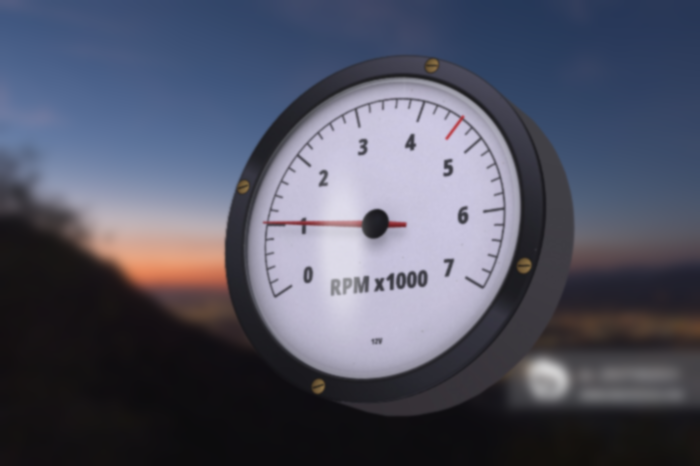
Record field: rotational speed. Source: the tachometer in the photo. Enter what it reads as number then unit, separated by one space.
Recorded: 1000 rpm
